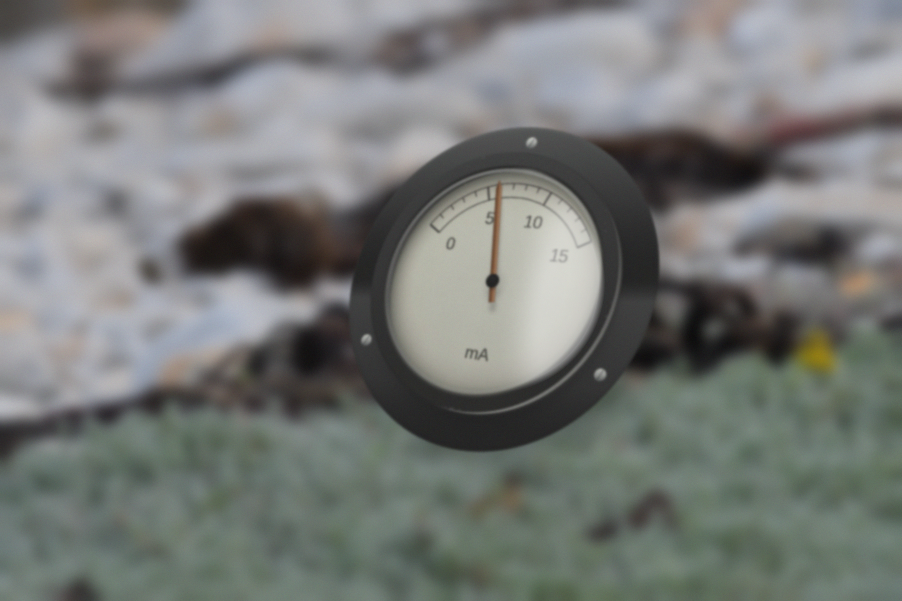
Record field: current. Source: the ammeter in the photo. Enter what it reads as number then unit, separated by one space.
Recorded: 6 mA
